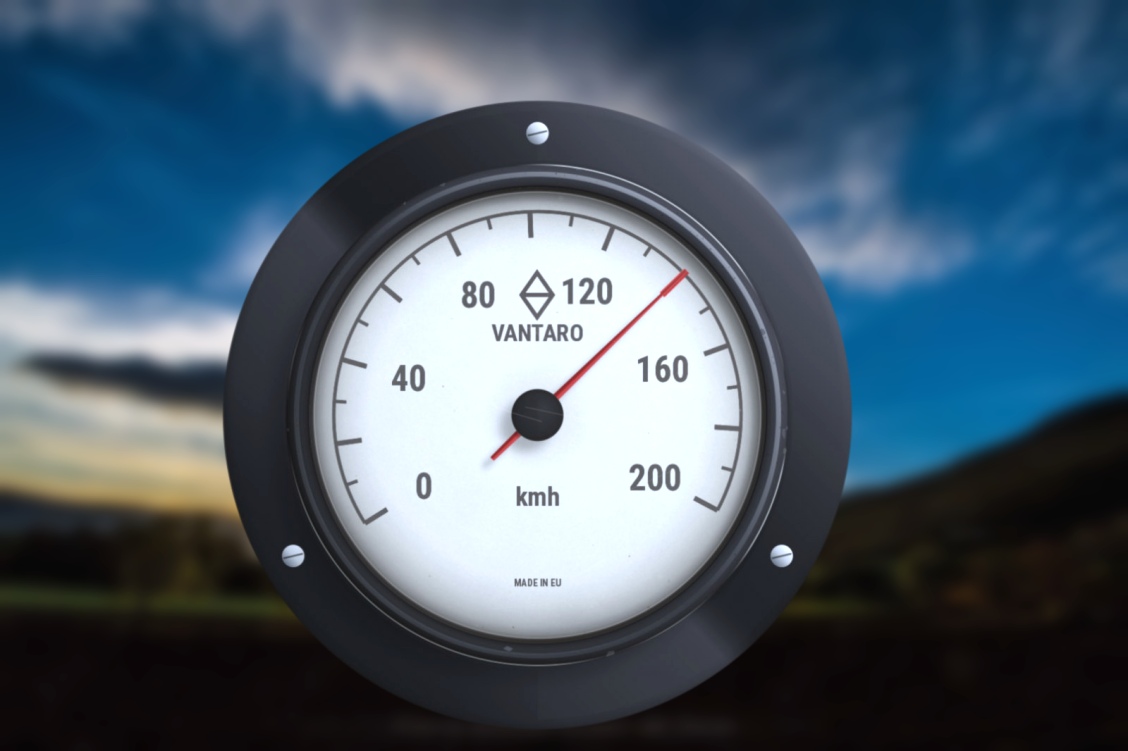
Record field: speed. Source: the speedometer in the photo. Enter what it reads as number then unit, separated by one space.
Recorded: 140 km/h
